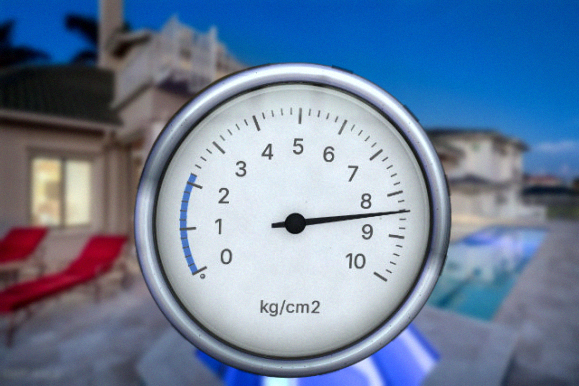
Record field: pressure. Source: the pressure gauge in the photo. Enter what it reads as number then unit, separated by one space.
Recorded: 8.4 kg/cm²
